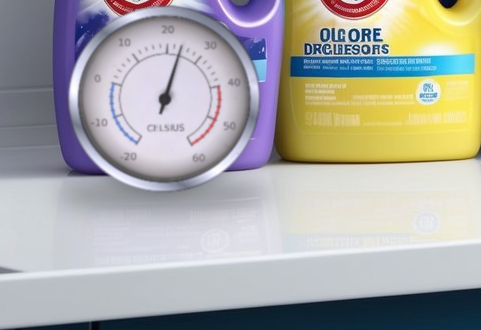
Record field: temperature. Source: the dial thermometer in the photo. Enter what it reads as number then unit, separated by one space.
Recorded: 24 °C
